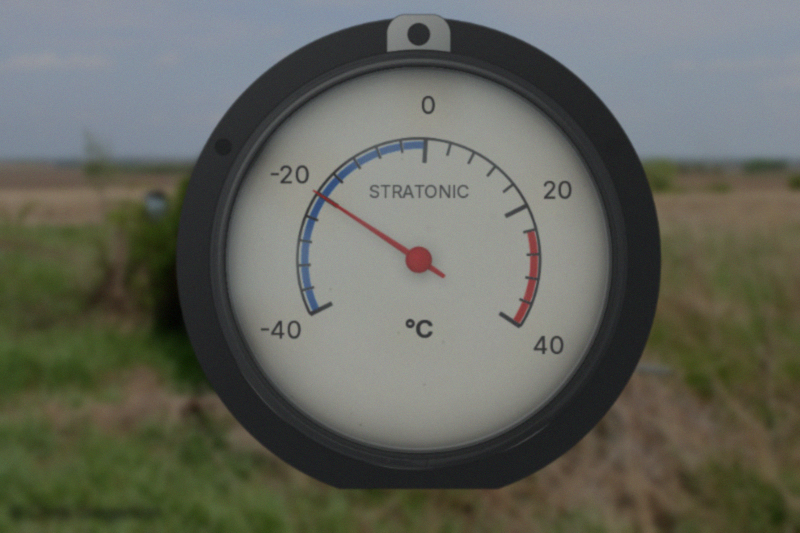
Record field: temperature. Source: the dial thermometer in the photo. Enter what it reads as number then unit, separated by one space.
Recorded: -20 °C
